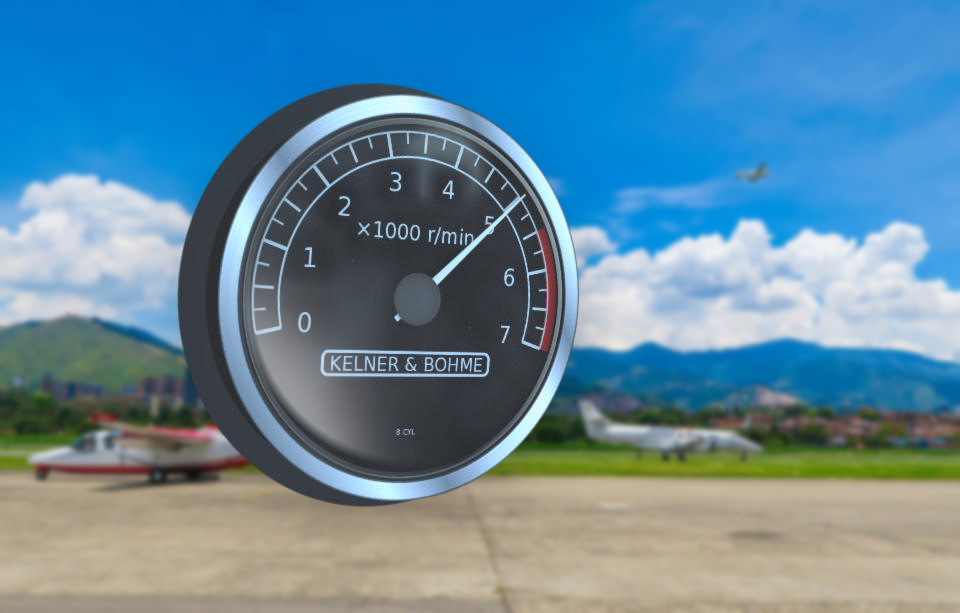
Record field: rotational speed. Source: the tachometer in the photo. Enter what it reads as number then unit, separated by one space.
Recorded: 5000 rpm
